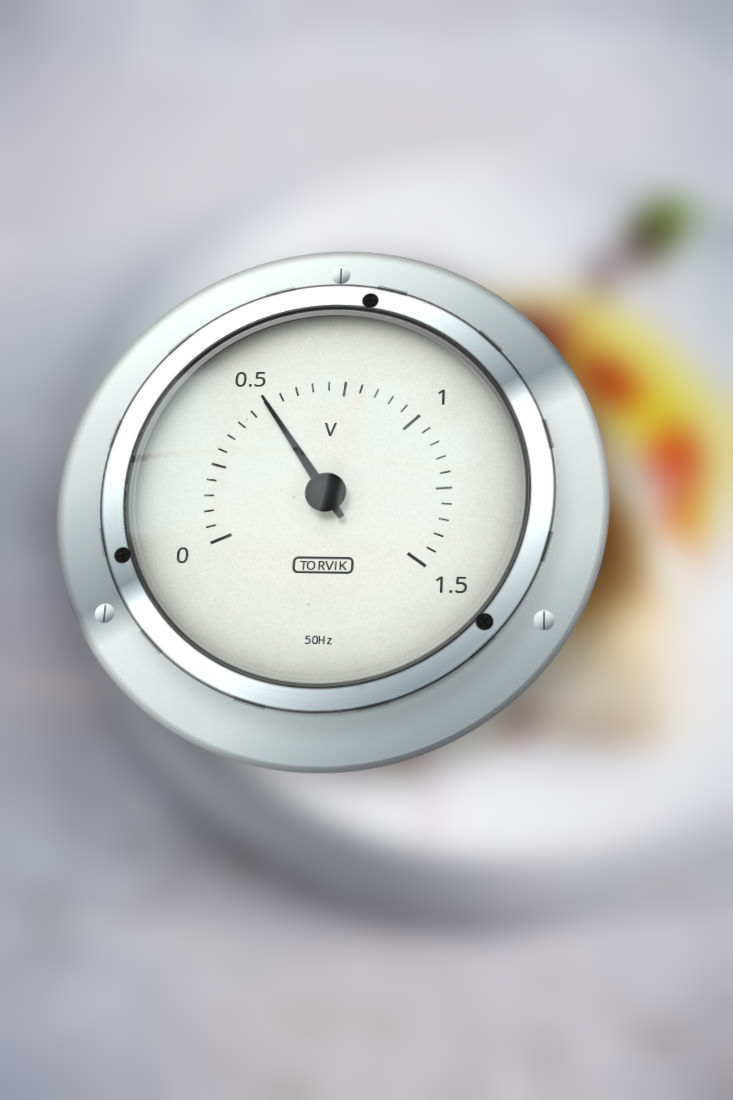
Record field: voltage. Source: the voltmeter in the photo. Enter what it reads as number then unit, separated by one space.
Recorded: 0.5 V
